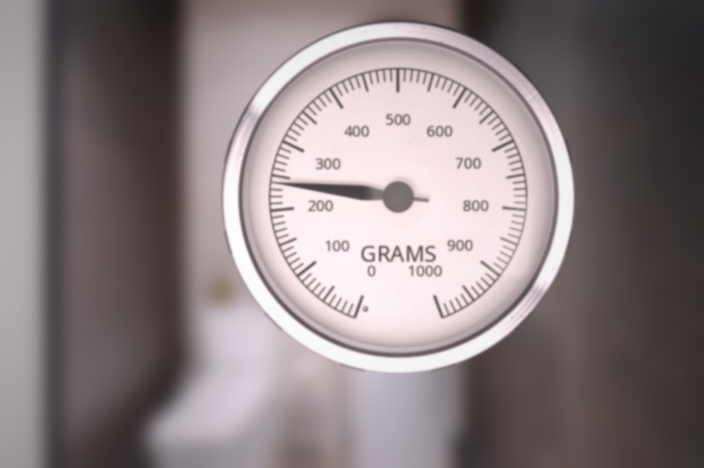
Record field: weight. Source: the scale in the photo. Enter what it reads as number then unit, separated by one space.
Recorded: 240 g
